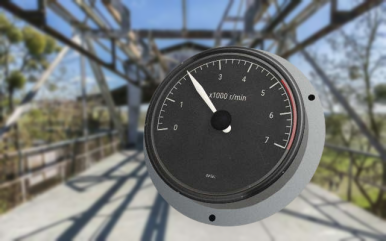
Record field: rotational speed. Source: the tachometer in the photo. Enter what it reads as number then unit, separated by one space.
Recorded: 2000 rpm
